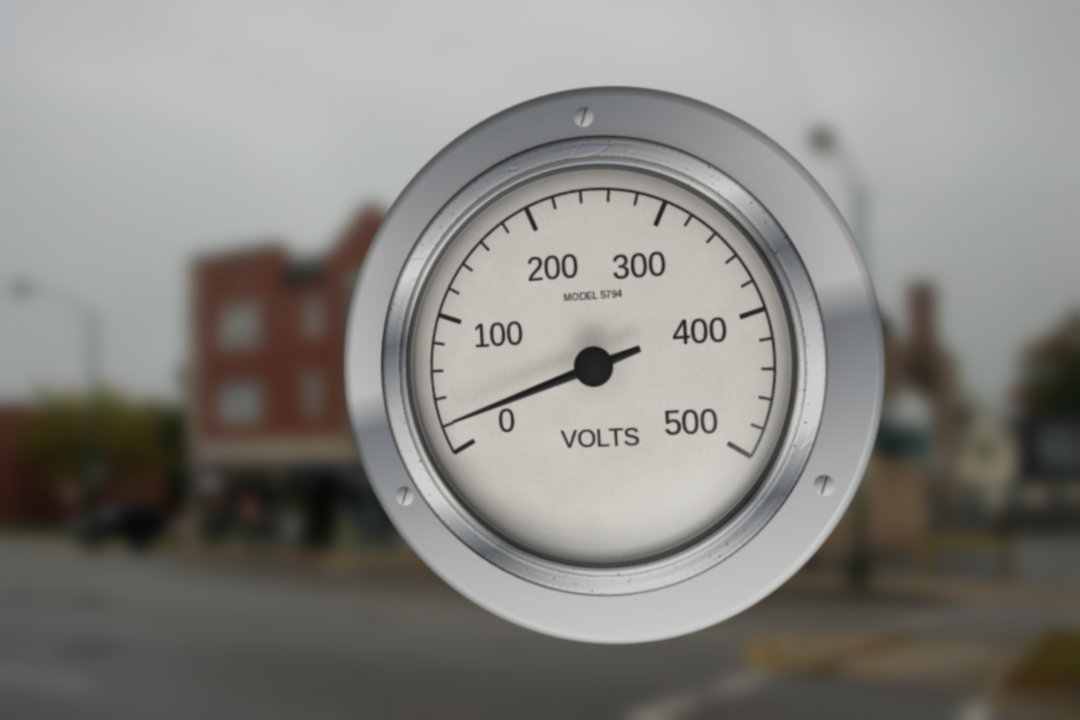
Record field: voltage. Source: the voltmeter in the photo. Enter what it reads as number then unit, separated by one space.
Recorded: 20 V
